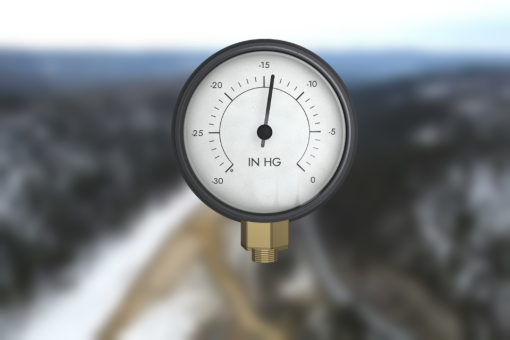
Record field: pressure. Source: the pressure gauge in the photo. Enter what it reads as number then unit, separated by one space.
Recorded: -14 inHg
